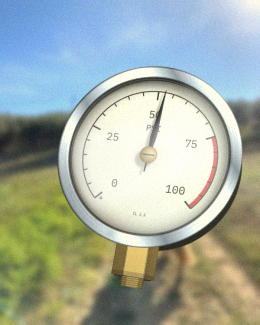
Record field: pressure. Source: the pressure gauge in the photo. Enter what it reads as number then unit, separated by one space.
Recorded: 52.5 psi
